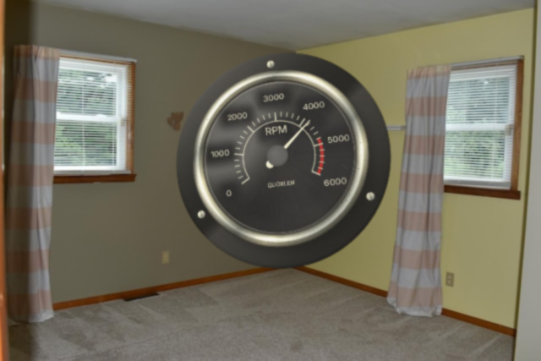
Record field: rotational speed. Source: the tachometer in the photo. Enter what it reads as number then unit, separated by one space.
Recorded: 4200 rpm
